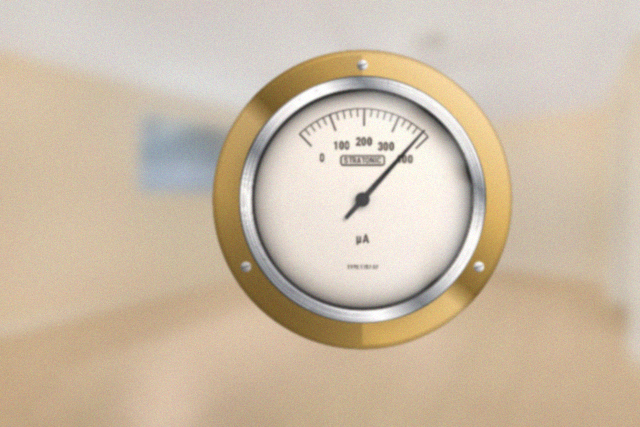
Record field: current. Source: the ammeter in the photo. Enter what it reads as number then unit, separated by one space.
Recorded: 380 µA
